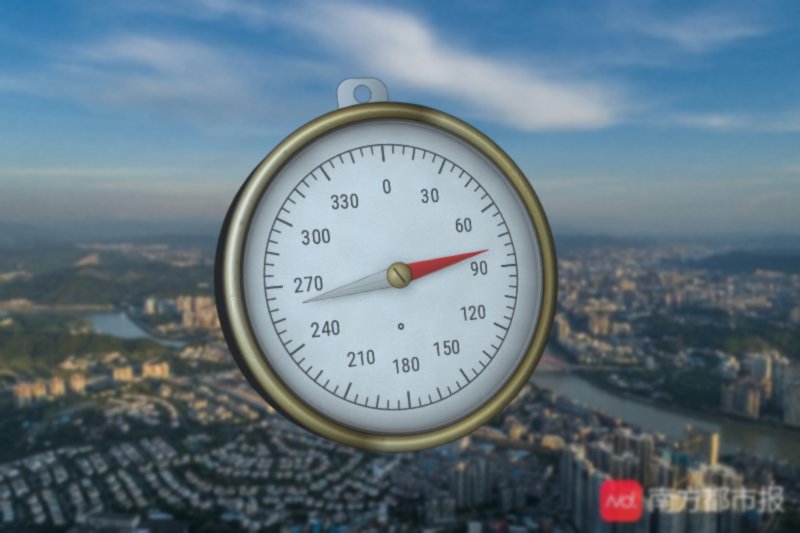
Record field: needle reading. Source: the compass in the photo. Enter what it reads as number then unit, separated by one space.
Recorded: 80 °
